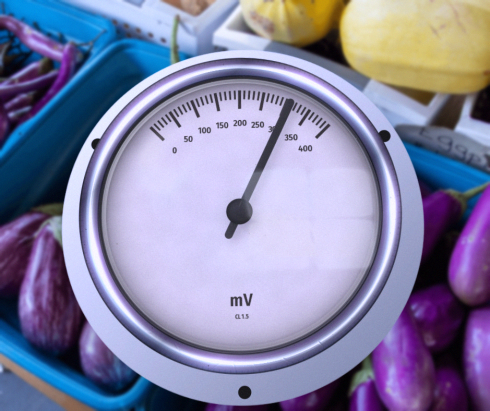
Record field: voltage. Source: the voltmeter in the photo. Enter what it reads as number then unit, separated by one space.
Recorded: 310 mV
